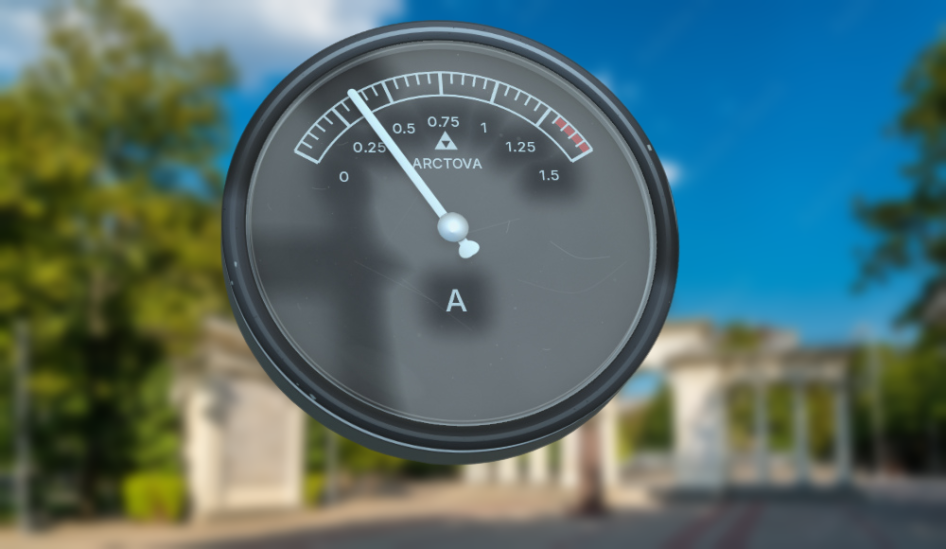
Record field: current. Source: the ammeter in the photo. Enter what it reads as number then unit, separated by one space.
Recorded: 0.35 A
